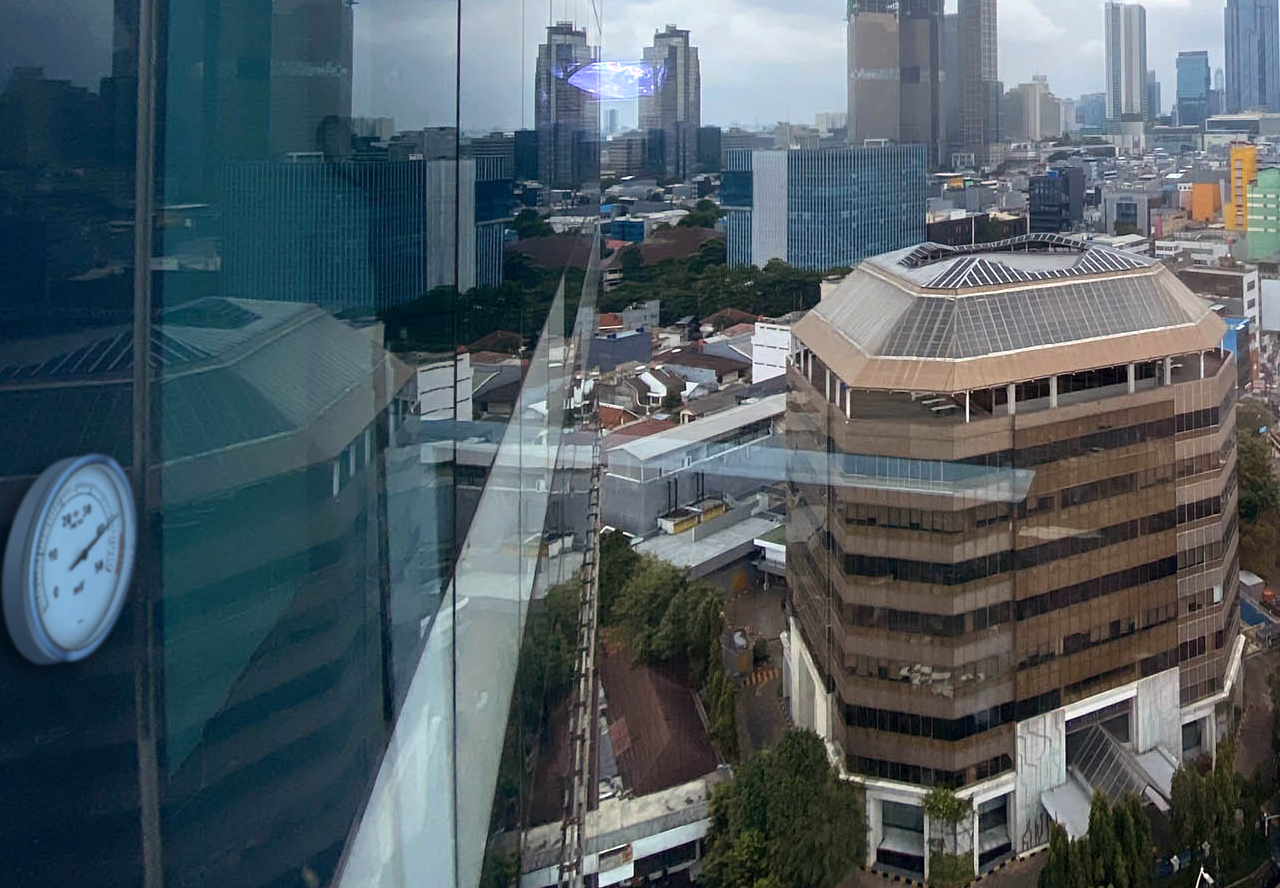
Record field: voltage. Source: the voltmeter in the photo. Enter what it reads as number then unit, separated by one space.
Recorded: 40 mV
